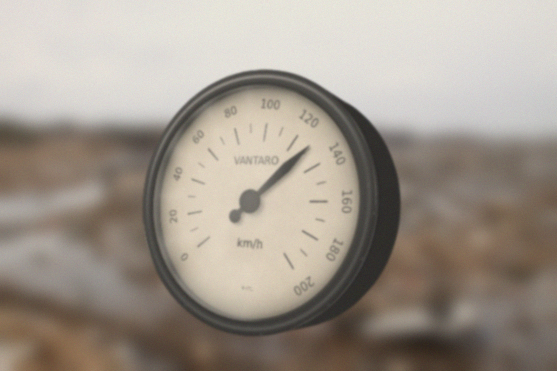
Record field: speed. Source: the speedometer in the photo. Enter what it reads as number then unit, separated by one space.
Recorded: 130 km/h
